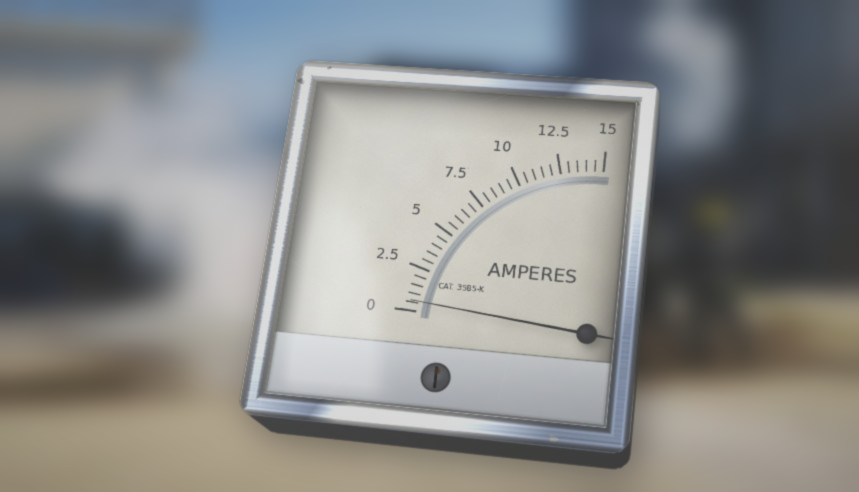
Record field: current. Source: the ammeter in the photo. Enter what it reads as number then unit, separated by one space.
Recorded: 0.5 A
